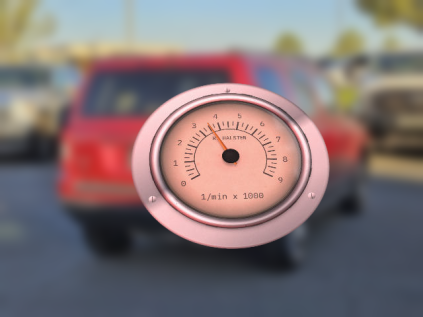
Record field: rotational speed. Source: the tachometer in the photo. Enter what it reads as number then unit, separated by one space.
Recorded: 3500 rpm
